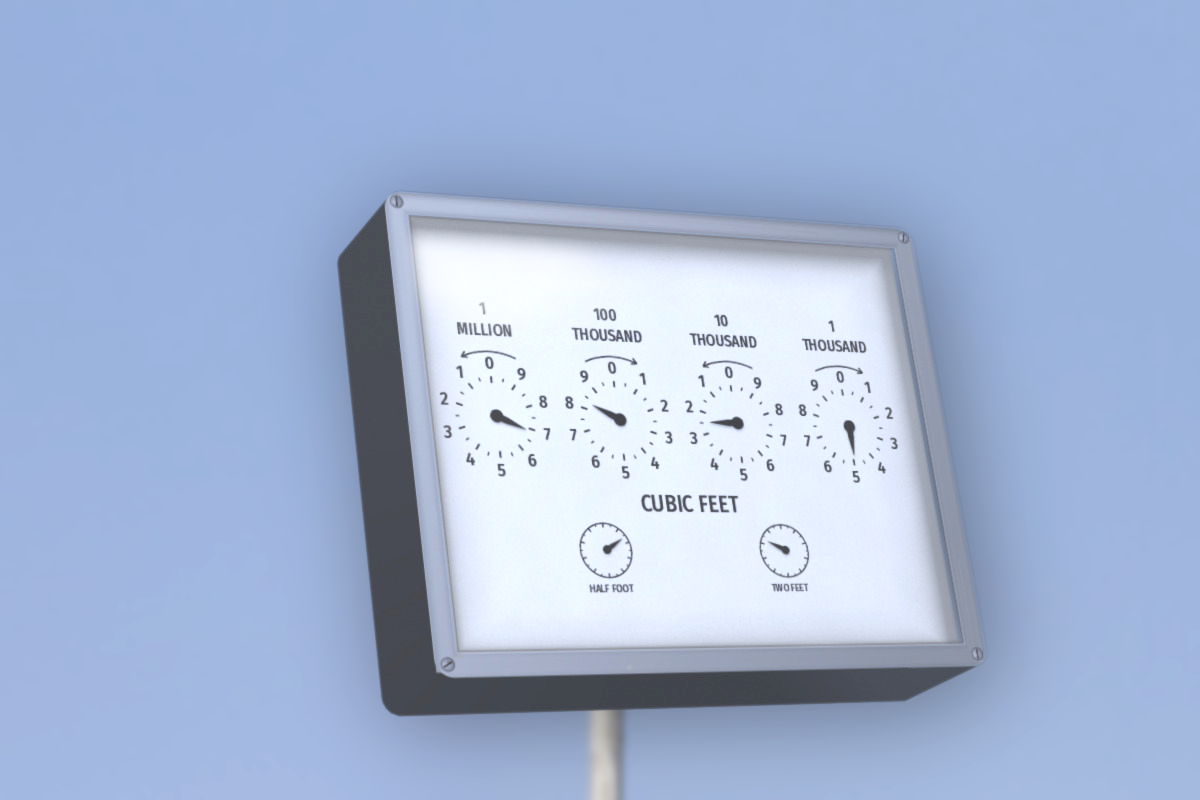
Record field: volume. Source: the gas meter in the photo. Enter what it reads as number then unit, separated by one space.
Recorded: 682500 ft³
